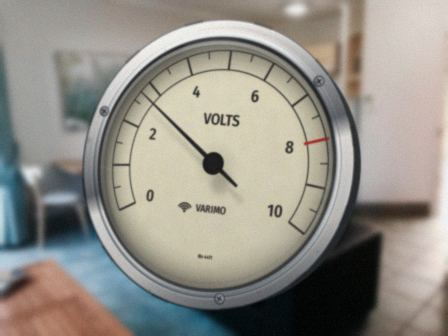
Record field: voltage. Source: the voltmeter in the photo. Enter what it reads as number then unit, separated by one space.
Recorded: 2.75 V
